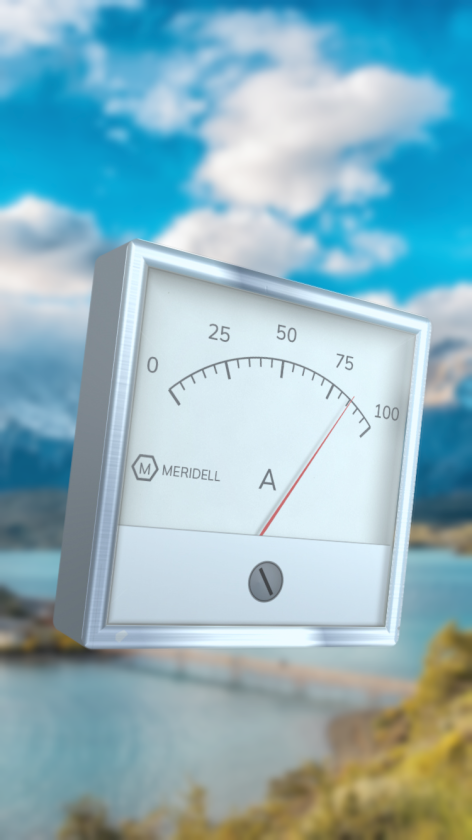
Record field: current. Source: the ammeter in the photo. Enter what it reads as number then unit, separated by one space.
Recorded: 85 A
